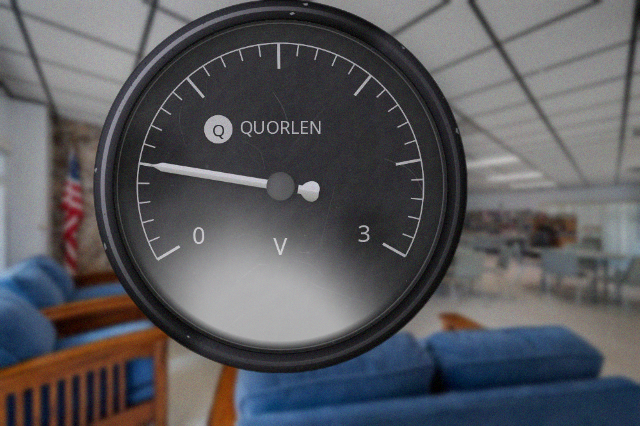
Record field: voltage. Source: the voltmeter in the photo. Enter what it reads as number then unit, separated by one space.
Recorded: 0.5 V
